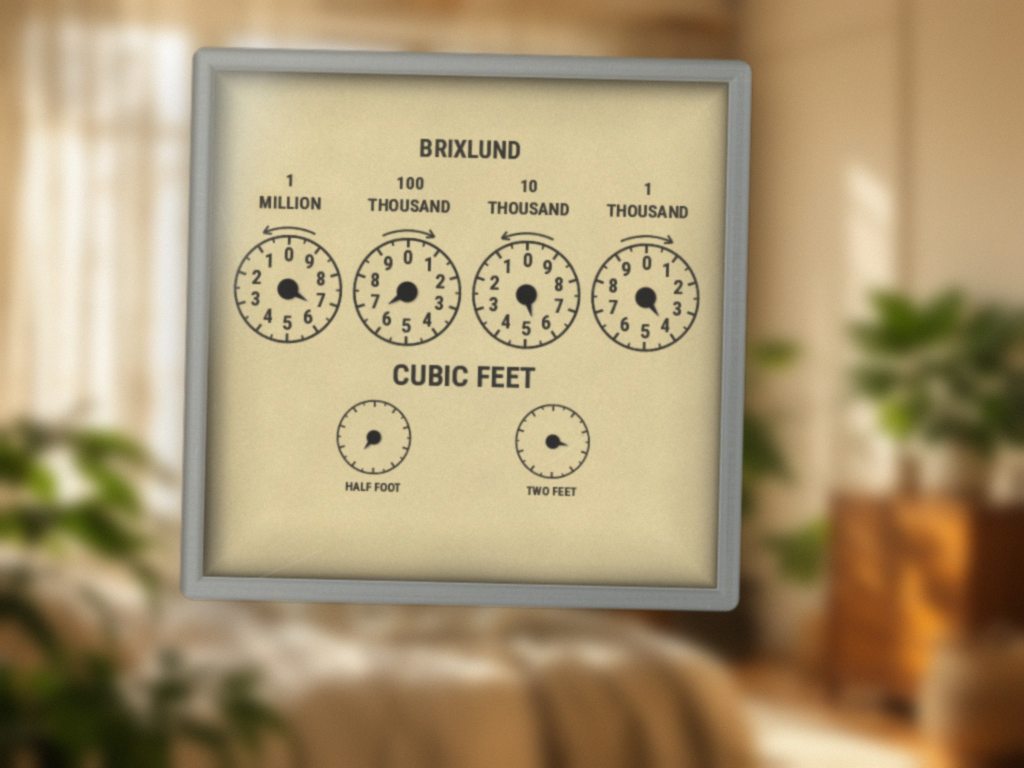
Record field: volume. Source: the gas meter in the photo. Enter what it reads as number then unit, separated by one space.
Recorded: 665400 ft³
